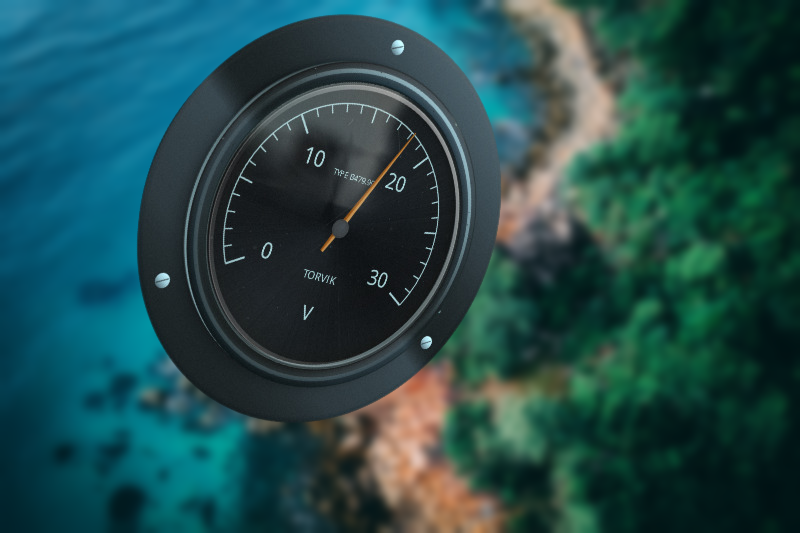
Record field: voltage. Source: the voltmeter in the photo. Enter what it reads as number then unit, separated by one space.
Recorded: 18 V
